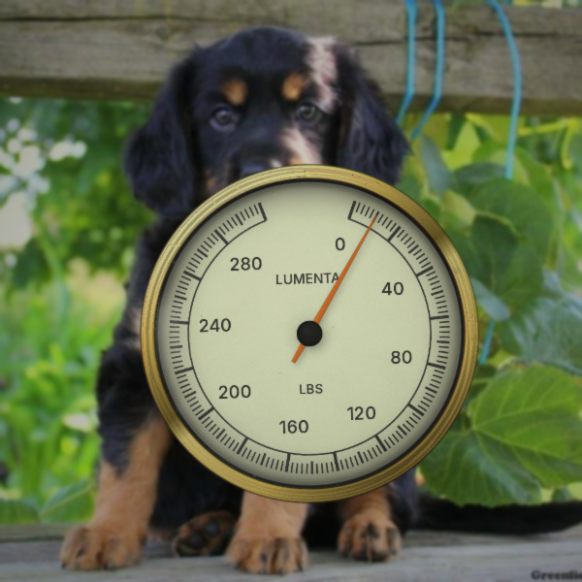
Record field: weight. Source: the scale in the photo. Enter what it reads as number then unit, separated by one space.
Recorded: 10 lb
